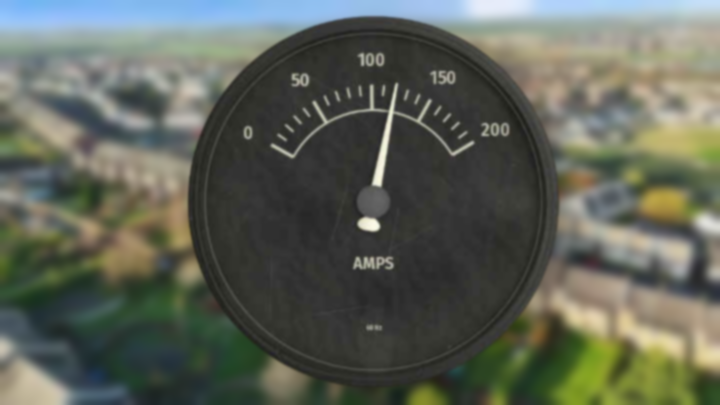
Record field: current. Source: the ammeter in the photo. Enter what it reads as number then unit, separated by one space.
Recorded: 120 A
